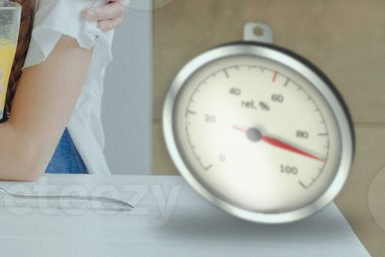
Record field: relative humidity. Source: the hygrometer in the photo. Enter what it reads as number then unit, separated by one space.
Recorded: 88 %
